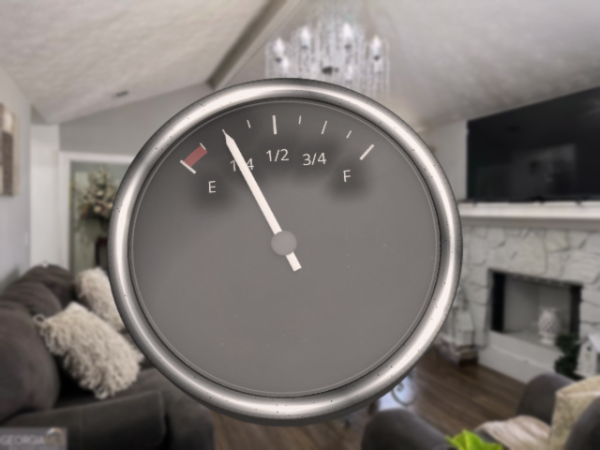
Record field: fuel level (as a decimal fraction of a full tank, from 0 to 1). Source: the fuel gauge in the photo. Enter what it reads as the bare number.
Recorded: 0.25
